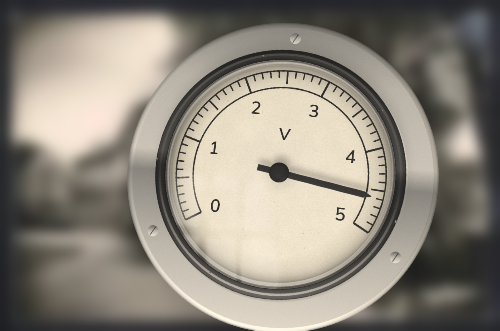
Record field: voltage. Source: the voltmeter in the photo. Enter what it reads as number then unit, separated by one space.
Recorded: 4.6 V
